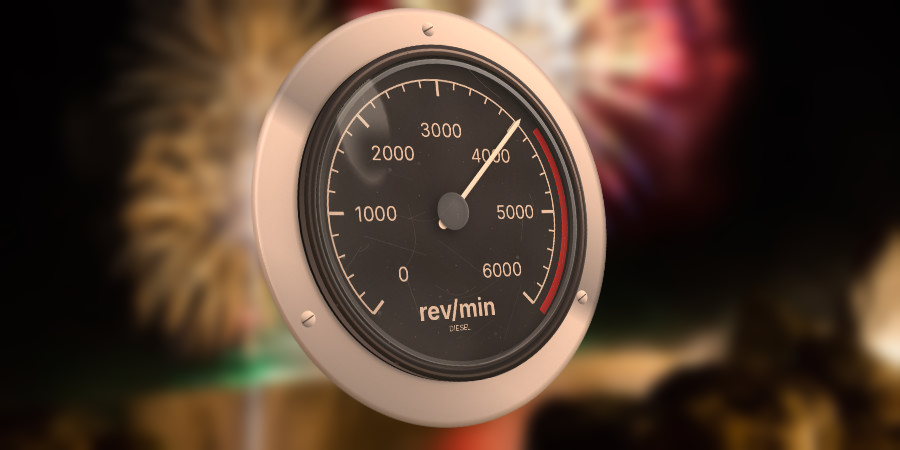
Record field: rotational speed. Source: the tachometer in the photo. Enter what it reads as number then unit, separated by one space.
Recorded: 4000 rpm
